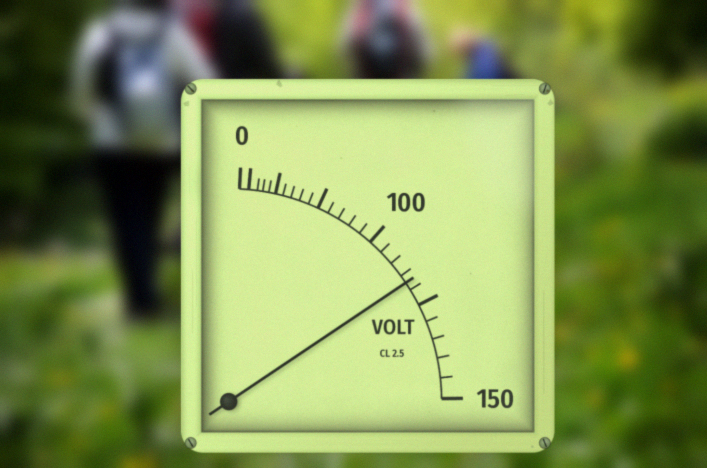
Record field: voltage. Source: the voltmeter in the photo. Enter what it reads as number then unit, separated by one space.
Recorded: 117.5 V
